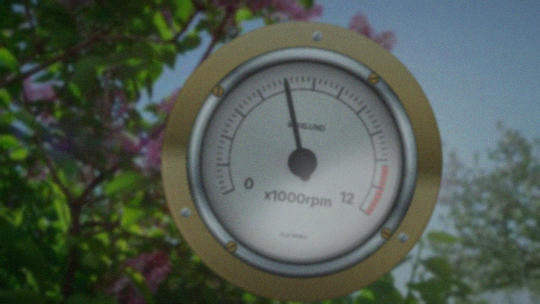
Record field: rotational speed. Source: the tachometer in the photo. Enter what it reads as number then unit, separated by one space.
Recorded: 5000 rpm
